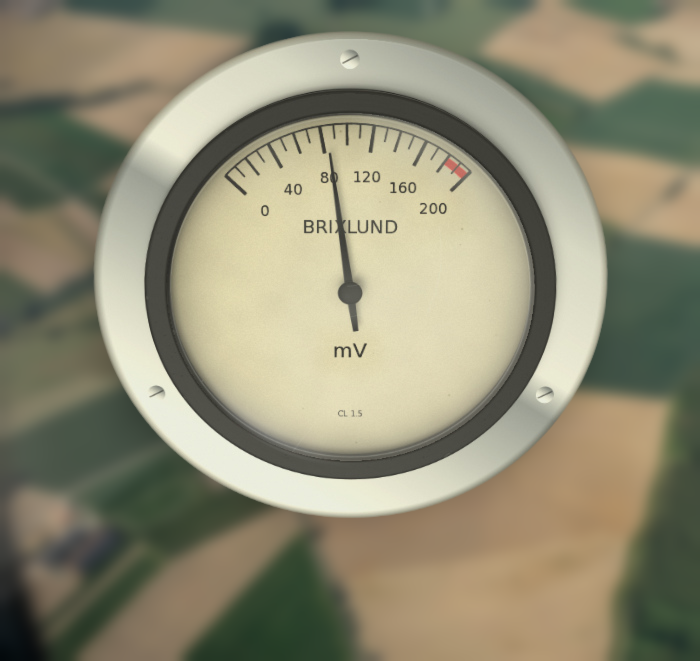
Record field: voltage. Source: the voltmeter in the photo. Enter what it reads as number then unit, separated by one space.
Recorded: 85 mV
